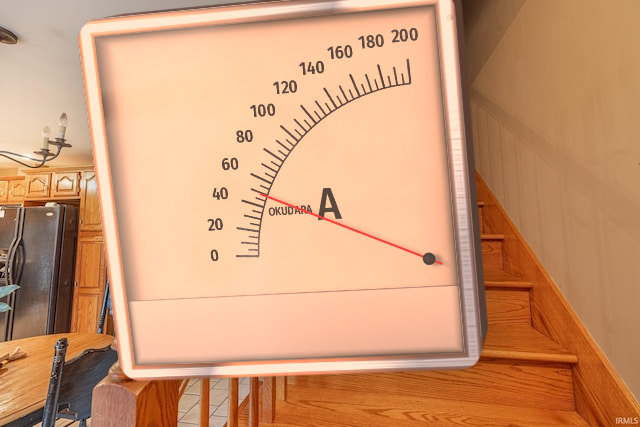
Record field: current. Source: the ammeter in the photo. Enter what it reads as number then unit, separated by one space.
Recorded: 50 A
